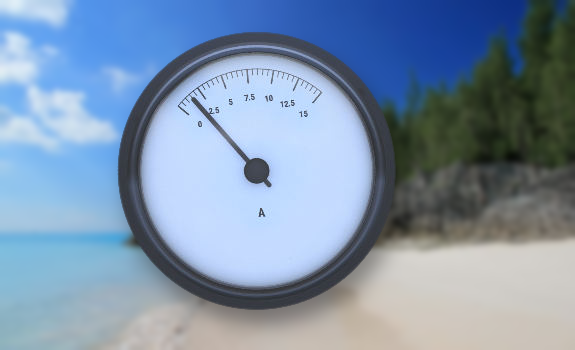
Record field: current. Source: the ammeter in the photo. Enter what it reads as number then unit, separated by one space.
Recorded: 1.5 A
